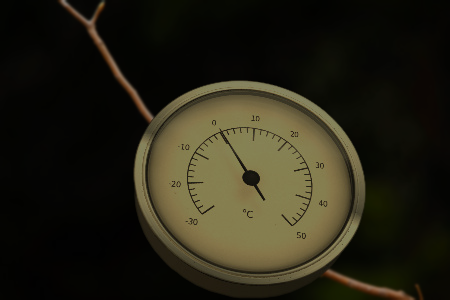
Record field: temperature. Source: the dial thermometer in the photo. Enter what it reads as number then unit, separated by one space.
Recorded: 0 °C
